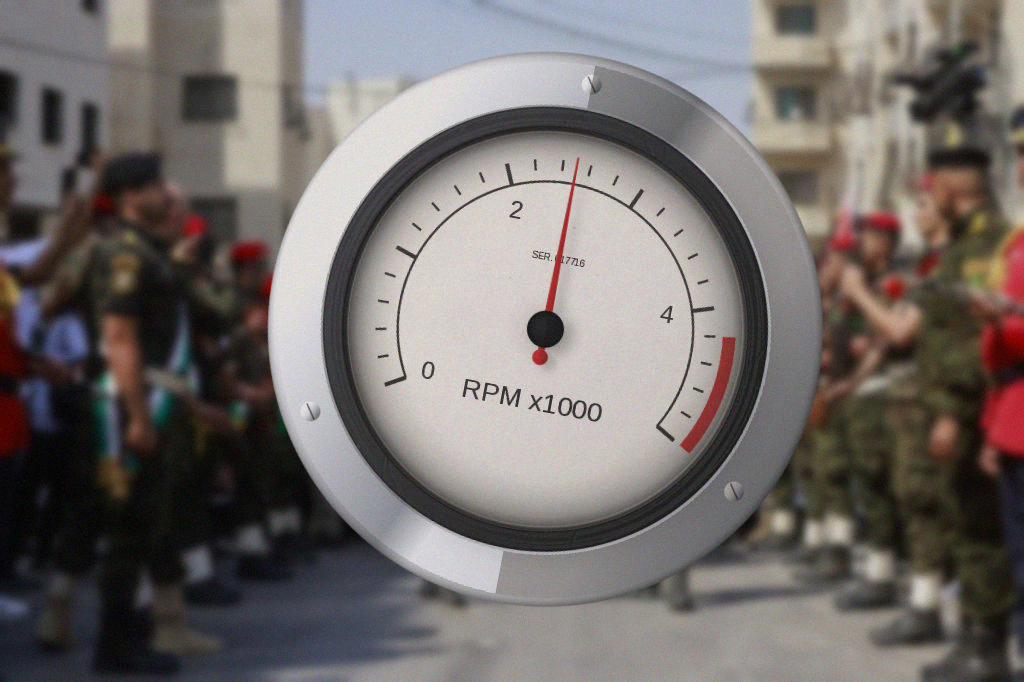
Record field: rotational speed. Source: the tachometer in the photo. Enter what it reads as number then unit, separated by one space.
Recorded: 2500 rpm
